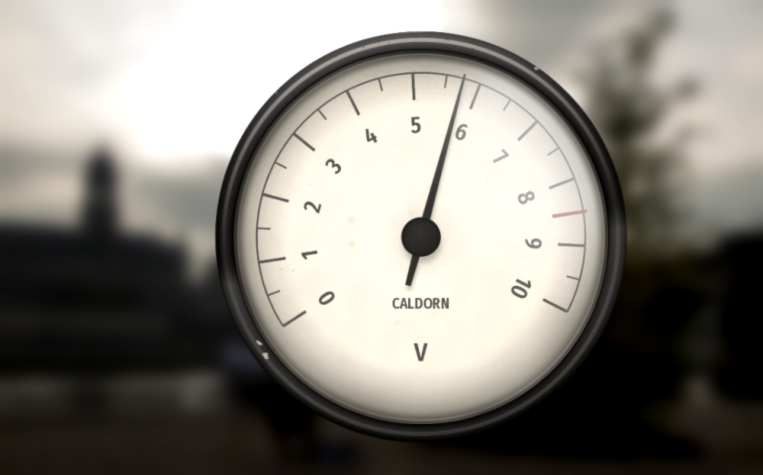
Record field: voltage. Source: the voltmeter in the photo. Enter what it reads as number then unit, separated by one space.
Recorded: 5.75 V
